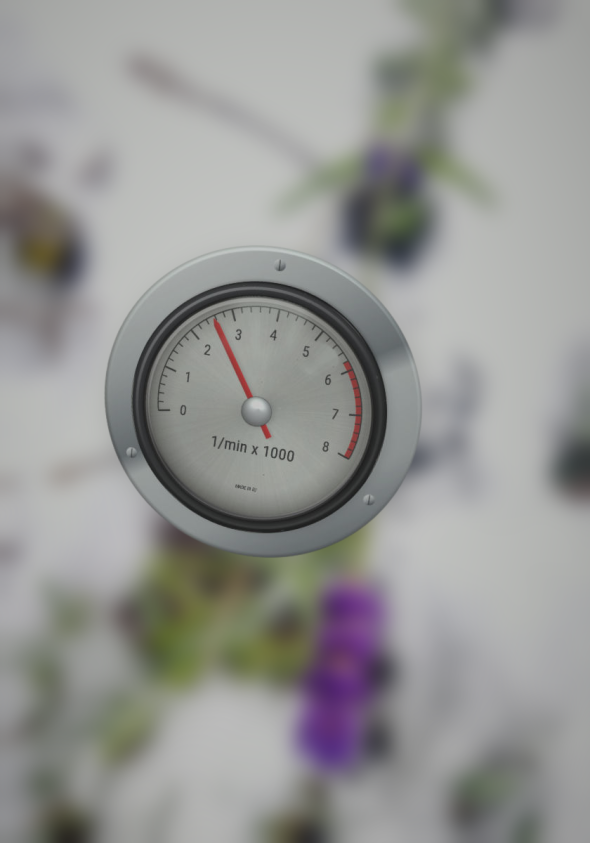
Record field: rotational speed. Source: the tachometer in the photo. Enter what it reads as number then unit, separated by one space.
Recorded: 2600 rpm
